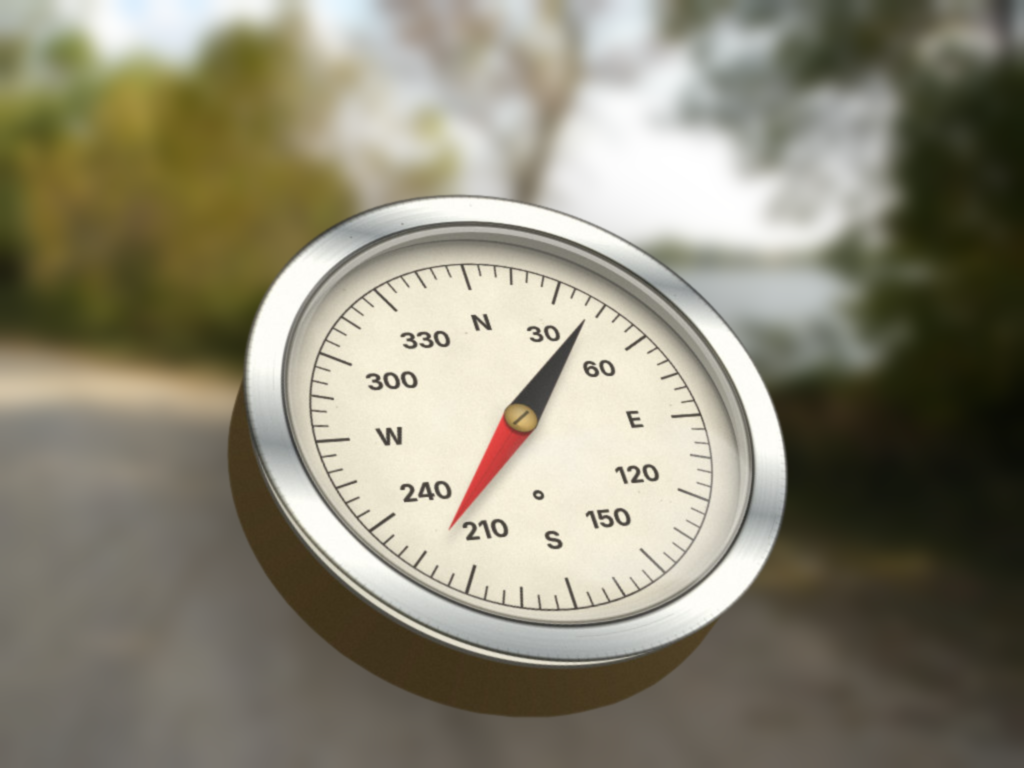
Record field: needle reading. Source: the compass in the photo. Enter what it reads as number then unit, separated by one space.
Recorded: 222.5 °
